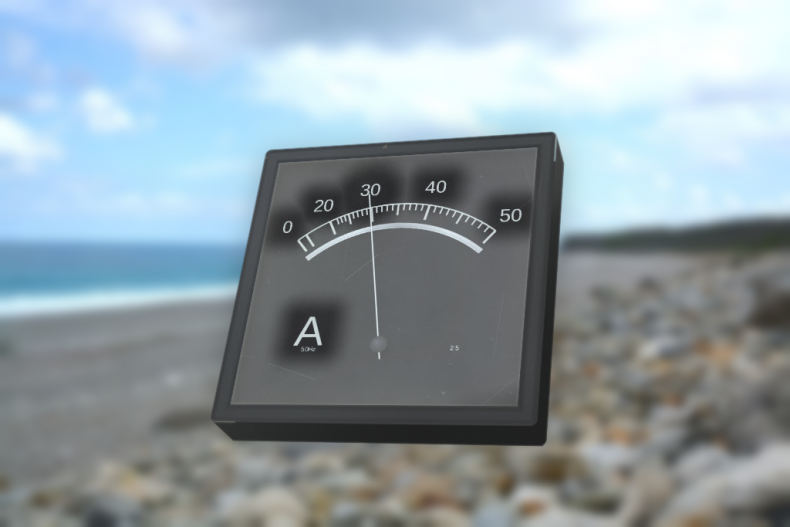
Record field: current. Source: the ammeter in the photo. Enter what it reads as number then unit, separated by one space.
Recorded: 30 A
